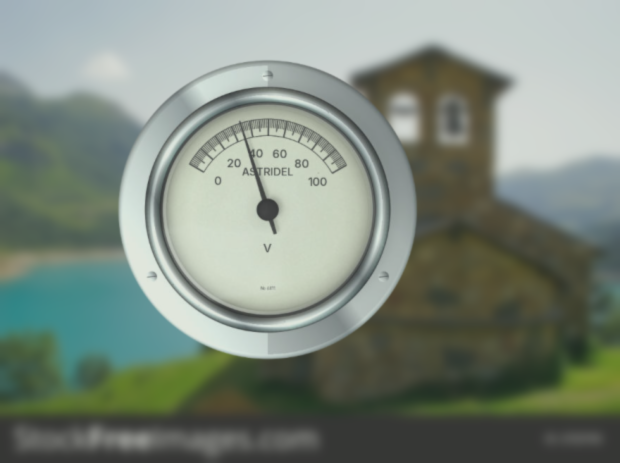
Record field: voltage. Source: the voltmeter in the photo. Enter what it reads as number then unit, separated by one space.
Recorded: 35 V
